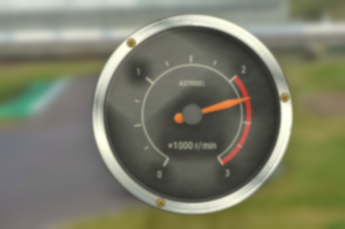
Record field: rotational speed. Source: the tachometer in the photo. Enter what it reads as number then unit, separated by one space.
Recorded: 2250 rpm
